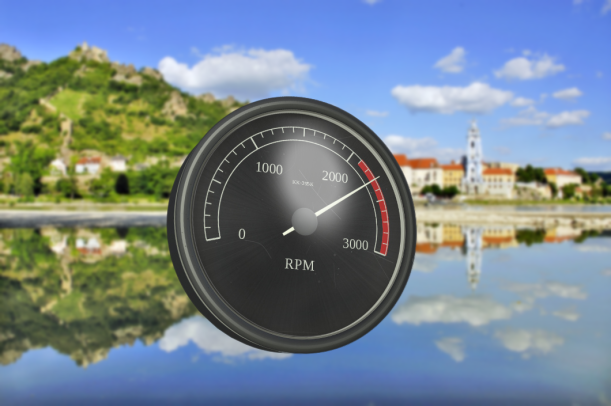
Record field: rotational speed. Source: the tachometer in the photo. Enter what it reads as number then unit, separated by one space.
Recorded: 2300 rpm
